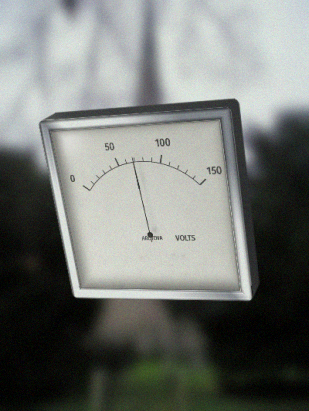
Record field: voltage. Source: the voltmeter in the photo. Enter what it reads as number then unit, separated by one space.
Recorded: 70 V
